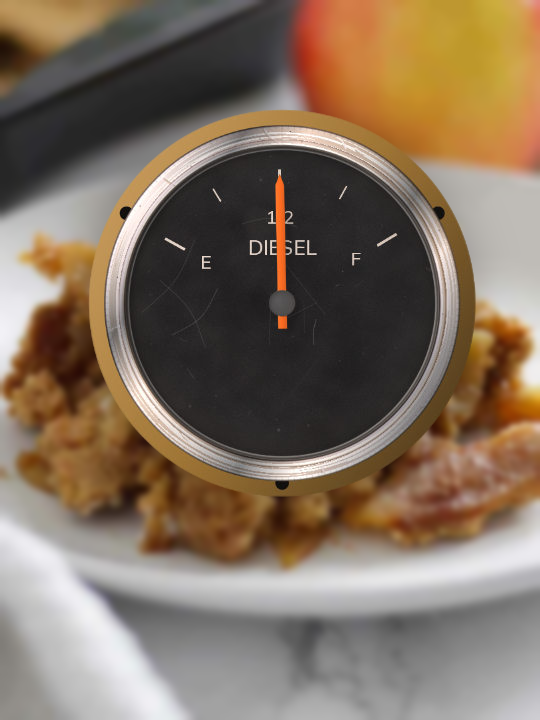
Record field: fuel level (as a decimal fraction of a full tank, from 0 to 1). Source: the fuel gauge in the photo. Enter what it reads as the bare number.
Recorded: 0.5
